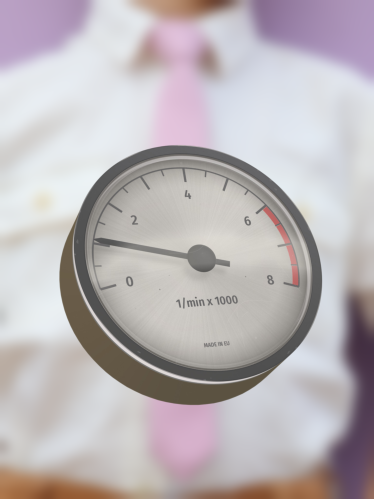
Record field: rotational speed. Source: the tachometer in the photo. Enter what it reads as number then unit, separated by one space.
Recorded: 1000 rpm
